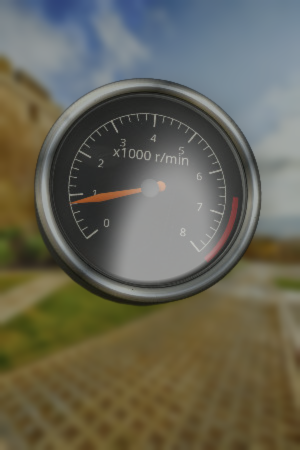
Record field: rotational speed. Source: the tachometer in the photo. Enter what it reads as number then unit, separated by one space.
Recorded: 800 rpm
